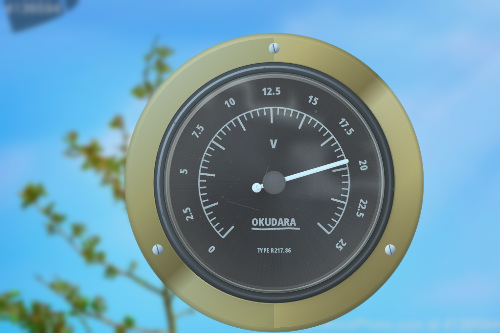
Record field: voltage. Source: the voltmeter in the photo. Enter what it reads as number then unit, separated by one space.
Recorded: 19.5 V
